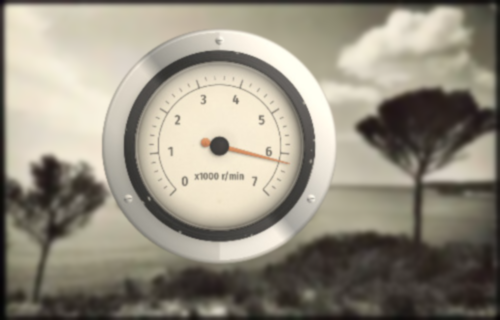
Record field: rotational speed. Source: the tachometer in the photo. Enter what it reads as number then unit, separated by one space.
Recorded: 6200 rpm
